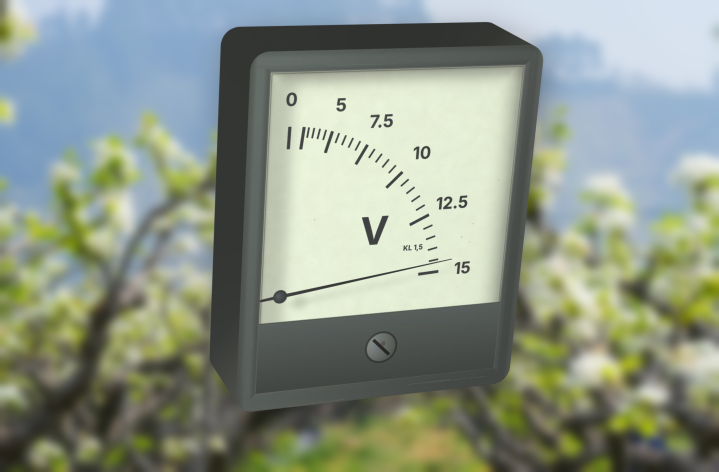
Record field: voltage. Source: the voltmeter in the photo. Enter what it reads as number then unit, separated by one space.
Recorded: 14.5 V
